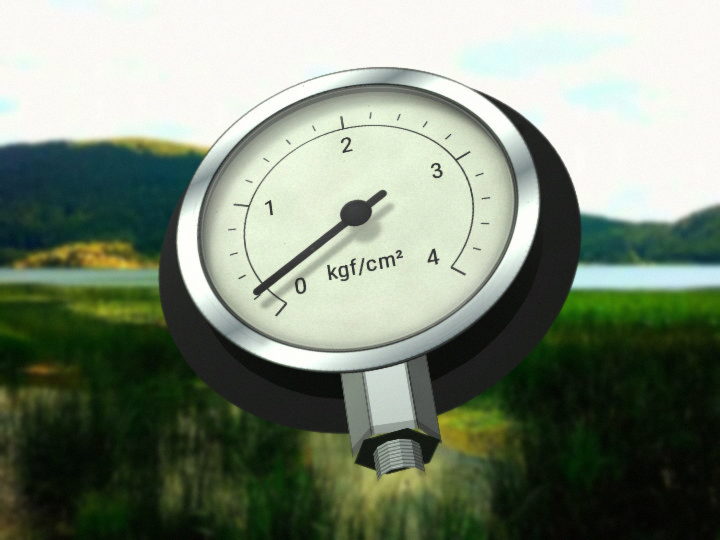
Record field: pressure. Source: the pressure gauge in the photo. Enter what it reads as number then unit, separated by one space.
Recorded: 0.2 kg/cm²
